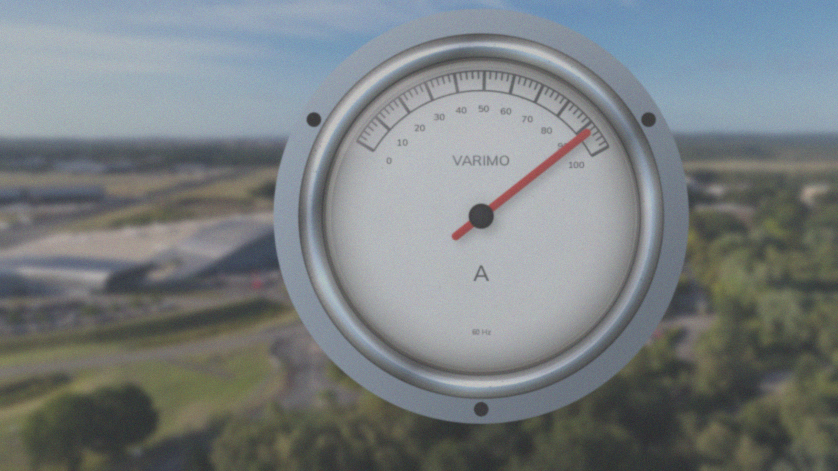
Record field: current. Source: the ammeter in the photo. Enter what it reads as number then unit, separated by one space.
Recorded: 92 A
